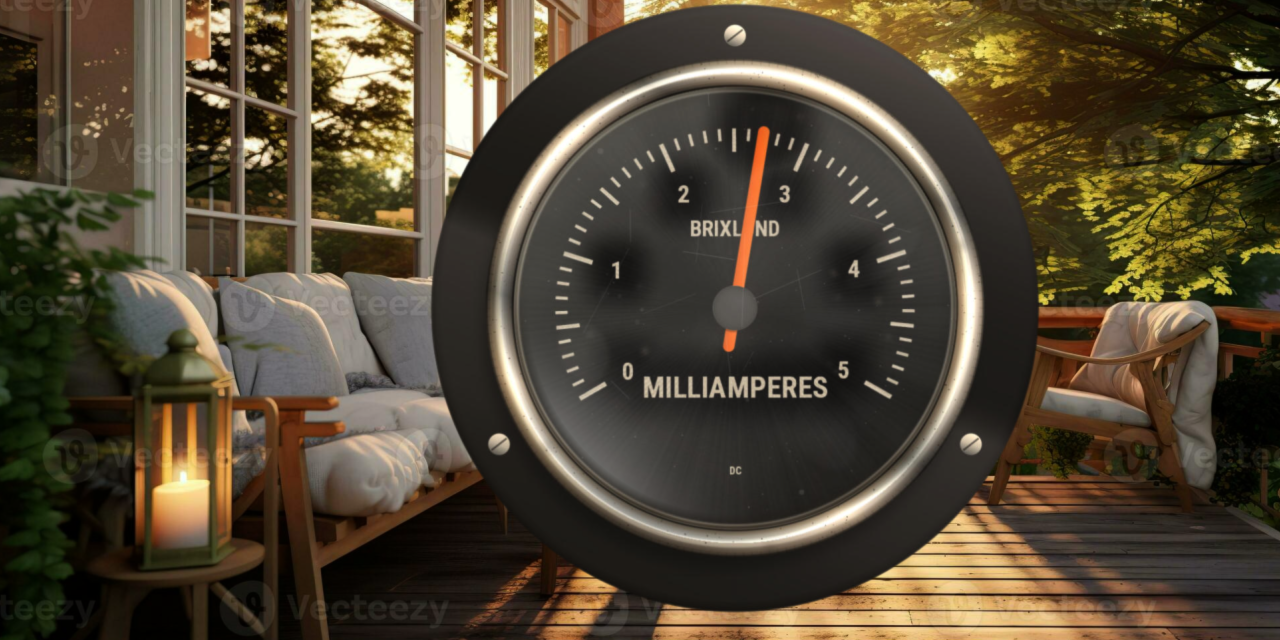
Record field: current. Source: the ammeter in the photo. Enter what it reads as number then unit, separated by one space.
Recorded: 2.7 mA
